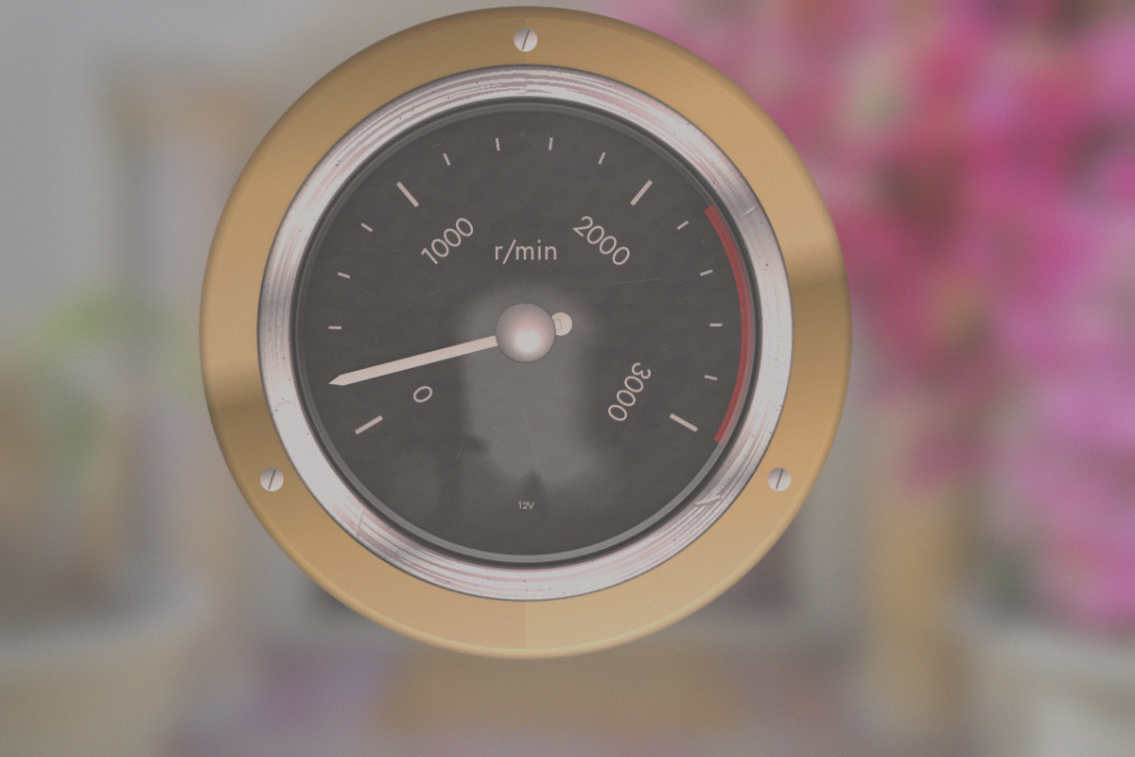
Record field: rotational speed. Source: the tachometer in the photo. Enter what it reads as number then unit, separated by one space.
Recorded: 200 rpm
